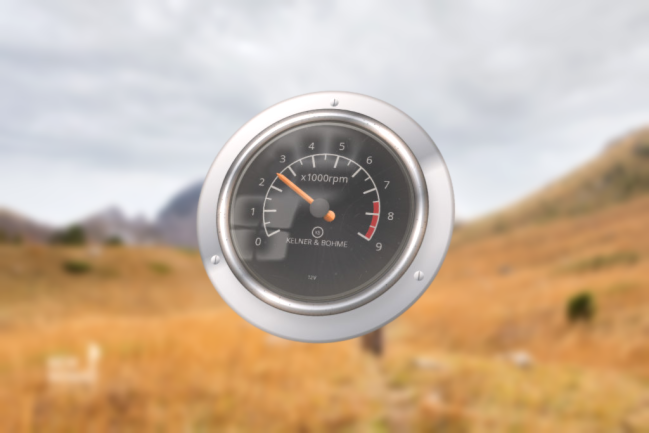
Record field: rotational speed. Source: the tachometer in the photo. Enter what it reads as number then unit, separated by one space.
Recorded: 2500 rpm
